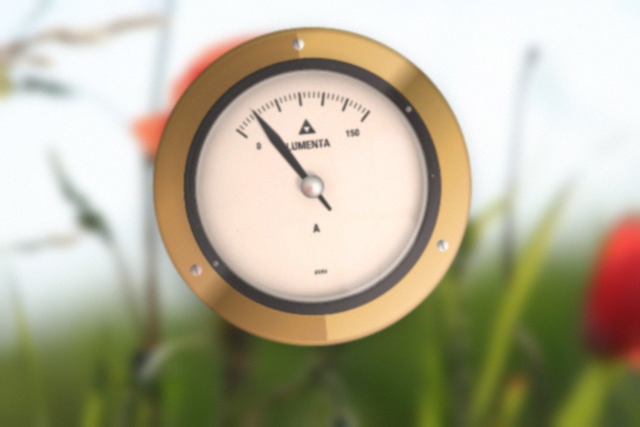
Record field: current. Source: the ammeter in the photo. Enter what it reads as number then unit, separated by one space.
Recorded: 25 A
